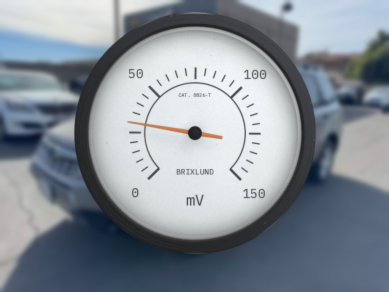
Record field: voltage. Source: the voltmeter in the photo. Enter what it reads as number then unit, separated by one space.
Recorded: 30 mV
